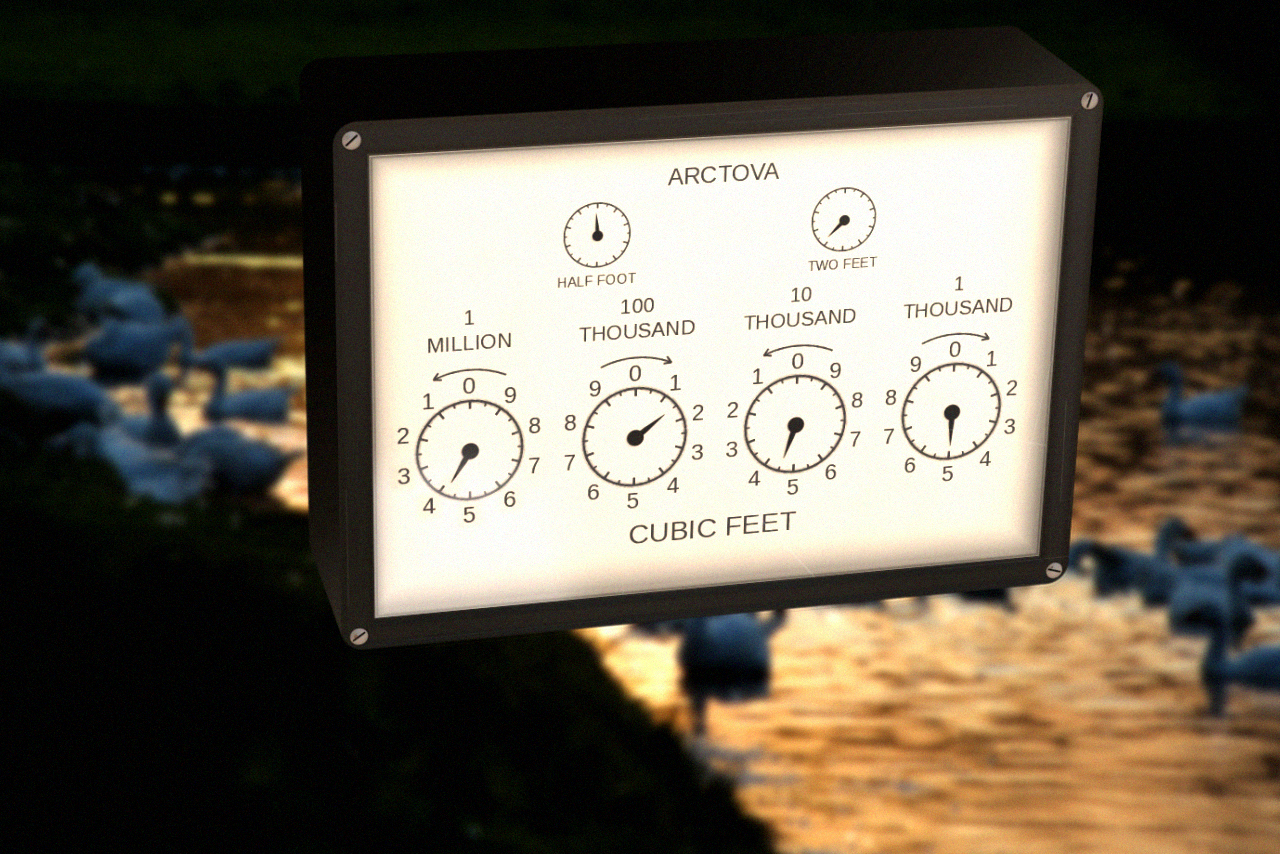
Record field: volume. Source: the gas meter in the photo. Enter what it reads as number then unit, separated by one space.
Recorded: 414500 ft³
